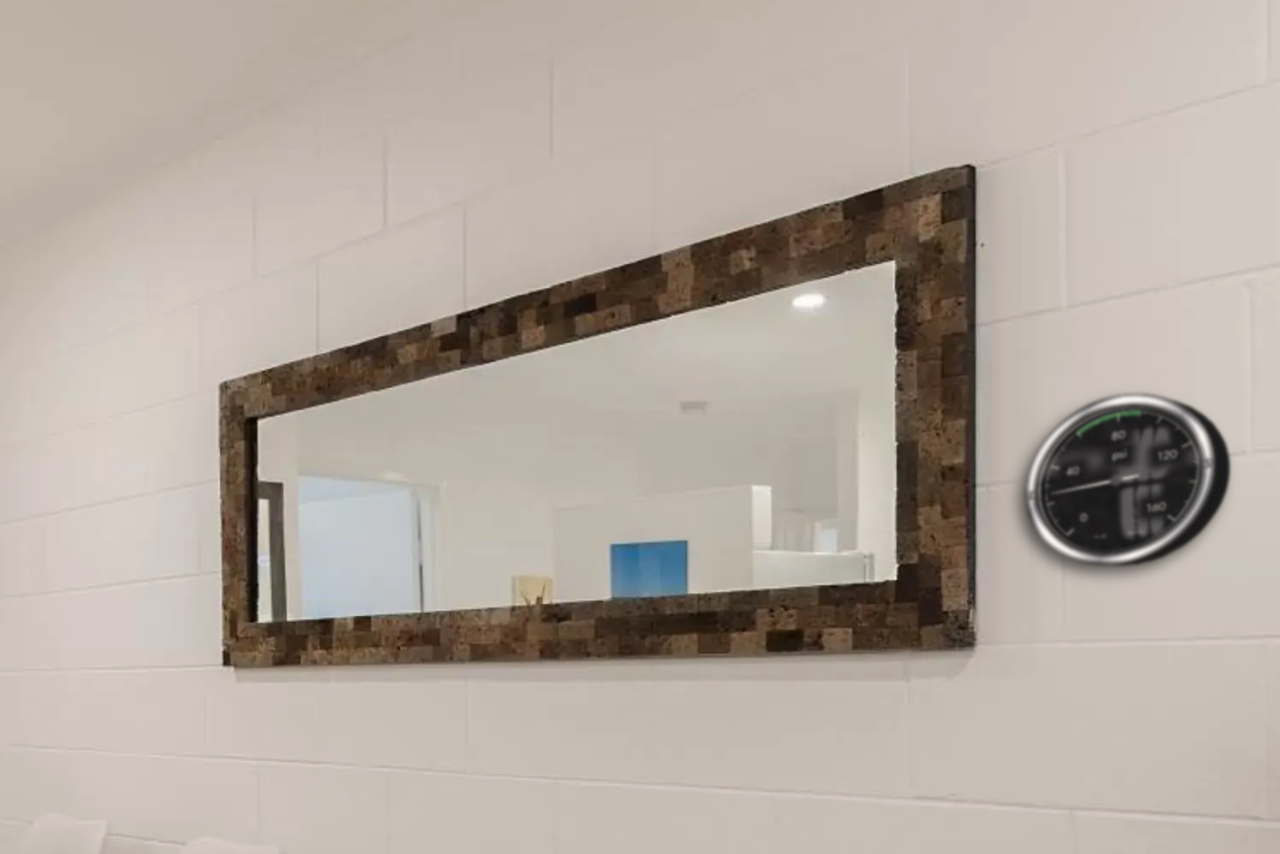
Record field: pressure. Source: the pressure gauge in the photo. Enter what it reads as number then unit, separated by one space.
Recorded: 25 psi
